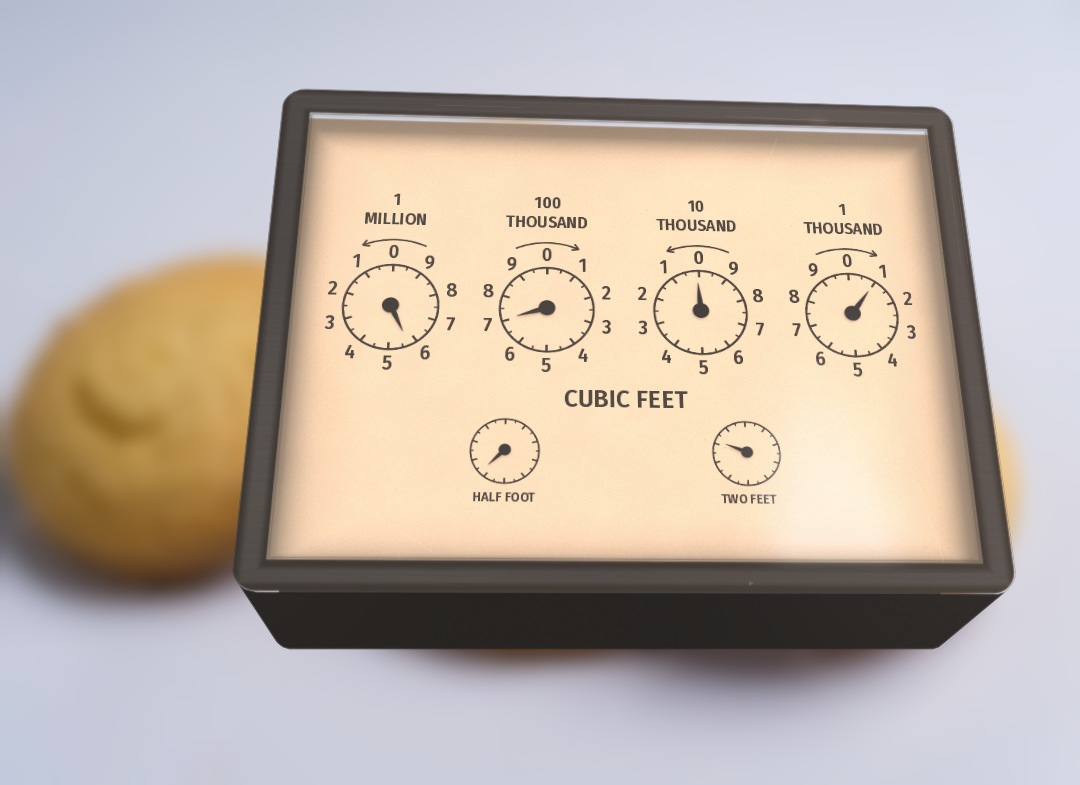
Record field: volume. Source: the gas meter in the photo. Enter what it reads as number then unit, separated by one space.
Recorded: 570100 ft³
